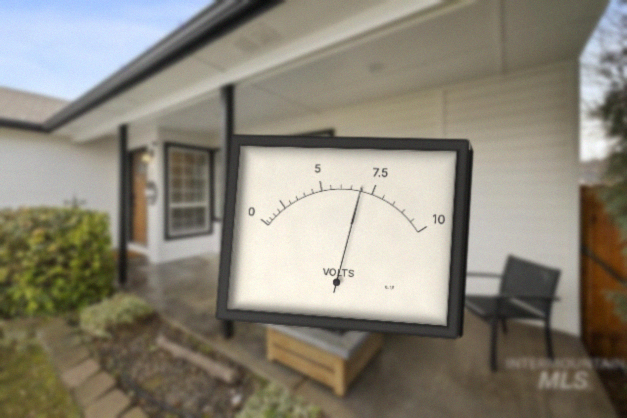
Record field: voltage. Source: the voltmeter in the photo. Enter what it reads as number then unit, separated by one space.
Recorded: 7 V
